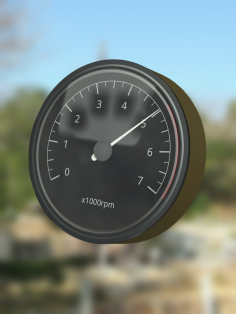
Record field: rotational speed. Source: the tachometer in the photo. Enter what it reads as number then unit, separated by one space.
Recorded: 5000 rpm
